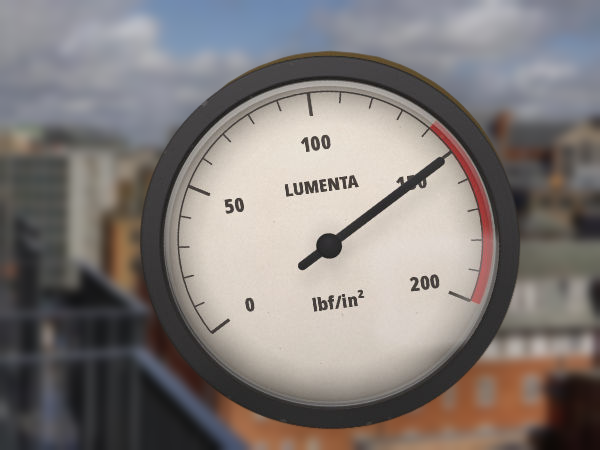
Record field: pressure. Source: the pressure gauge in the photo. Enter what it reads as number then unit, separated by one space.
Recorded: 150 psi
